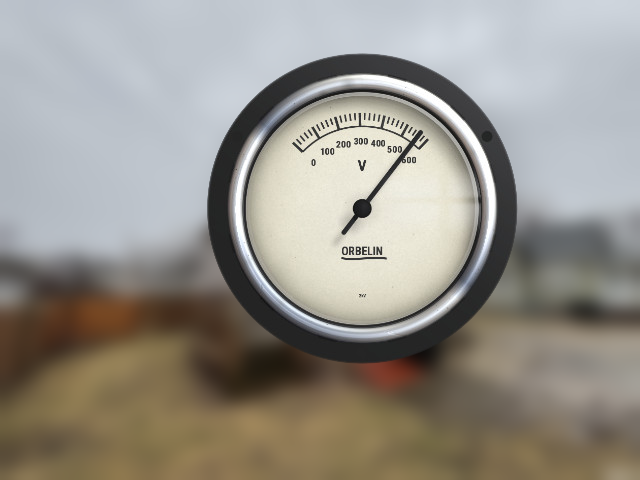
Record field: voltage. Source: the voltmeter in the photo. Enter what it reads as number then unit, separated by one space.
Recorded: 560 V
